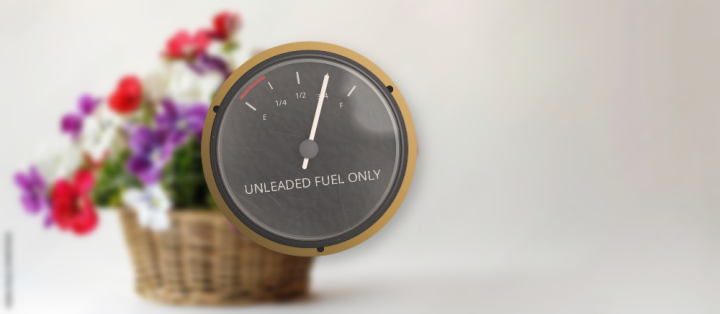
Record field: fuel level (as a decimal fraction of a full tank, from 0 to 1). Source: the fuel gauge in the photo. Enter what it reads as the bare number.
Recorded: 0.75
